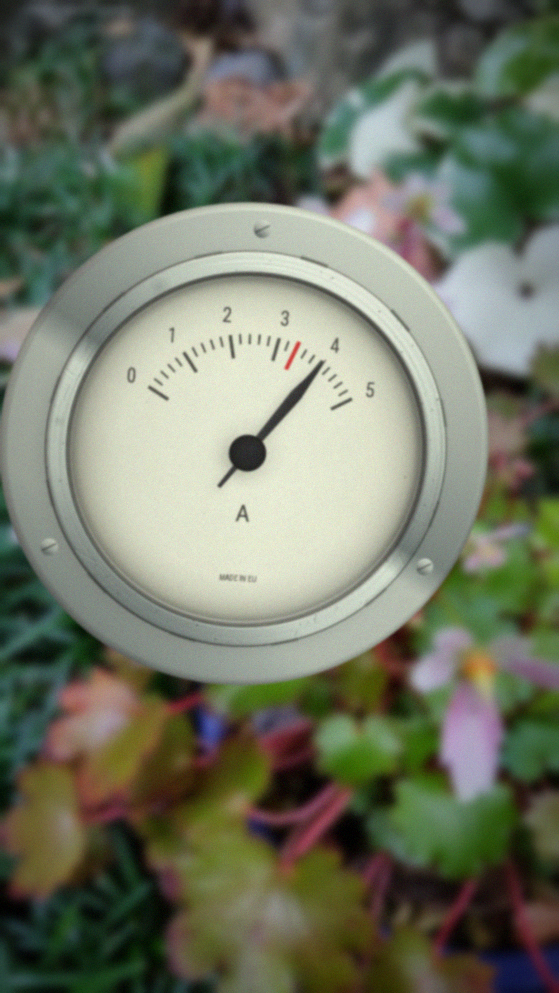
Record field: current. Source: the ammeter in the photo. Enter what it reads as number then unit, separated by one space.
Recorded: 4 A
